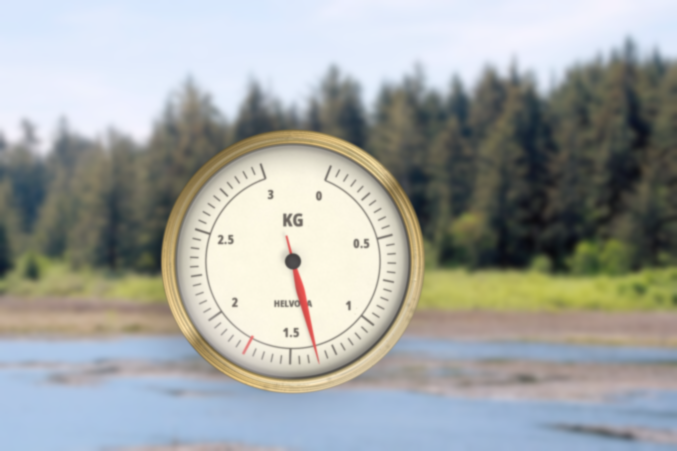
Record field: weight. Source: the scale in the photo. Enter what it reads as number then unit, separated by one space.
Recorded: 1.35 kg
